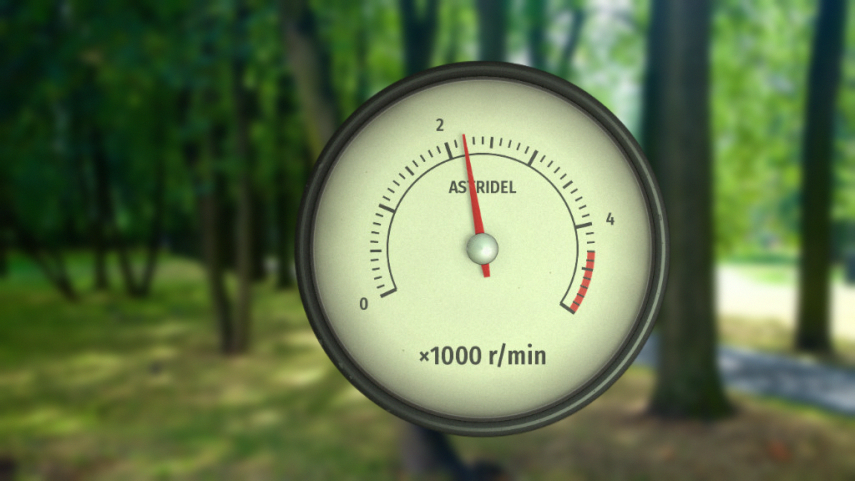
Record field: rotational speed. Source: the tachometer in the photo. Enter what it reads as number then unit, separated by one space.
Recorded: 2200 rpm
